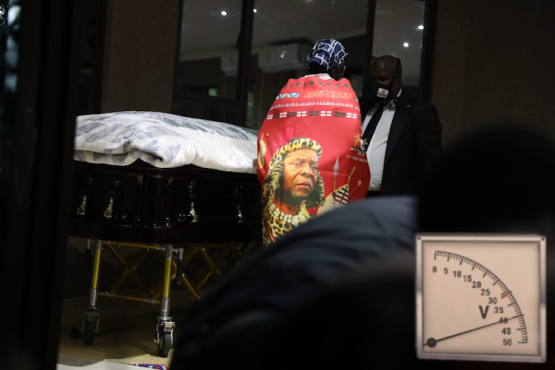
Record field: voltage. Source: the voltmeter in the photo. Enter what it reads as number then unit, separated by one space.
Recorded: 40 V
